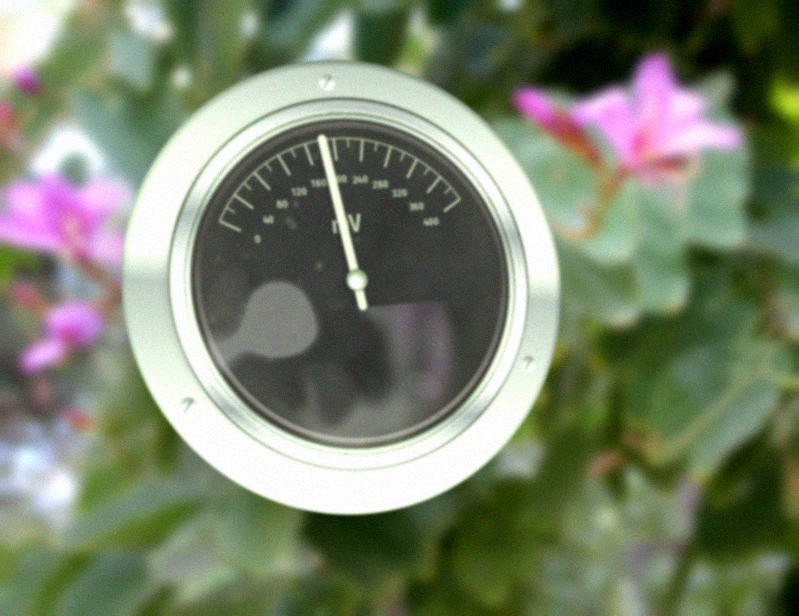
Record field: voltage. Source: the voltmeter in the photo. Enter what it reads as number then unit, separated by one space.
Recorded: 180 mV
